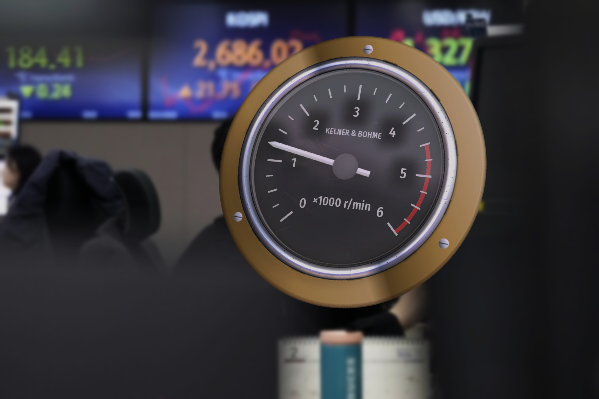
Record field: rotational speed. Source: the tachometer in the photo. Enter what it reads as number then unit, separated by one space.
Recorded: 1250 rpm
